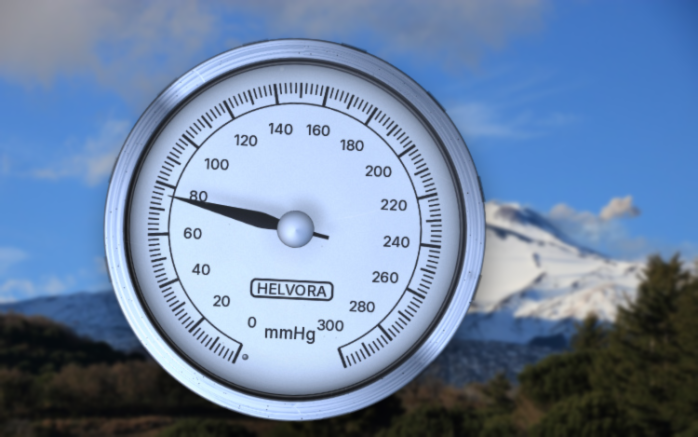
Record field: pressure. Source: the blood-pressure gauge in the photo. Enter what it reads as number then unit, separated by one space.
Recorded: 76 mmHg
